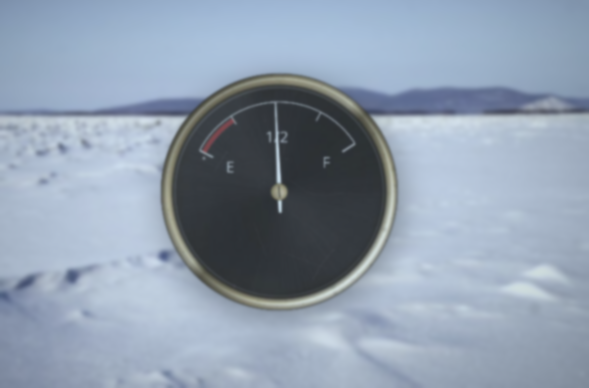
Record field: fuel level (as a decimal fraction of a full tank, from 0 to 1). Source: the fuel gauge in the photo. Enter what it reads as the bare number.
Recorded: 0.5
